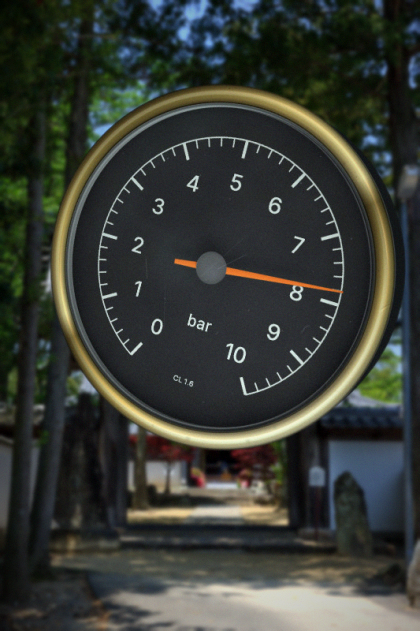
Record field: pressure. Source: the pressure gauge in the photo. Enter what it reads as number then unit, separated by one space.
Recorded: 7.8 bar
